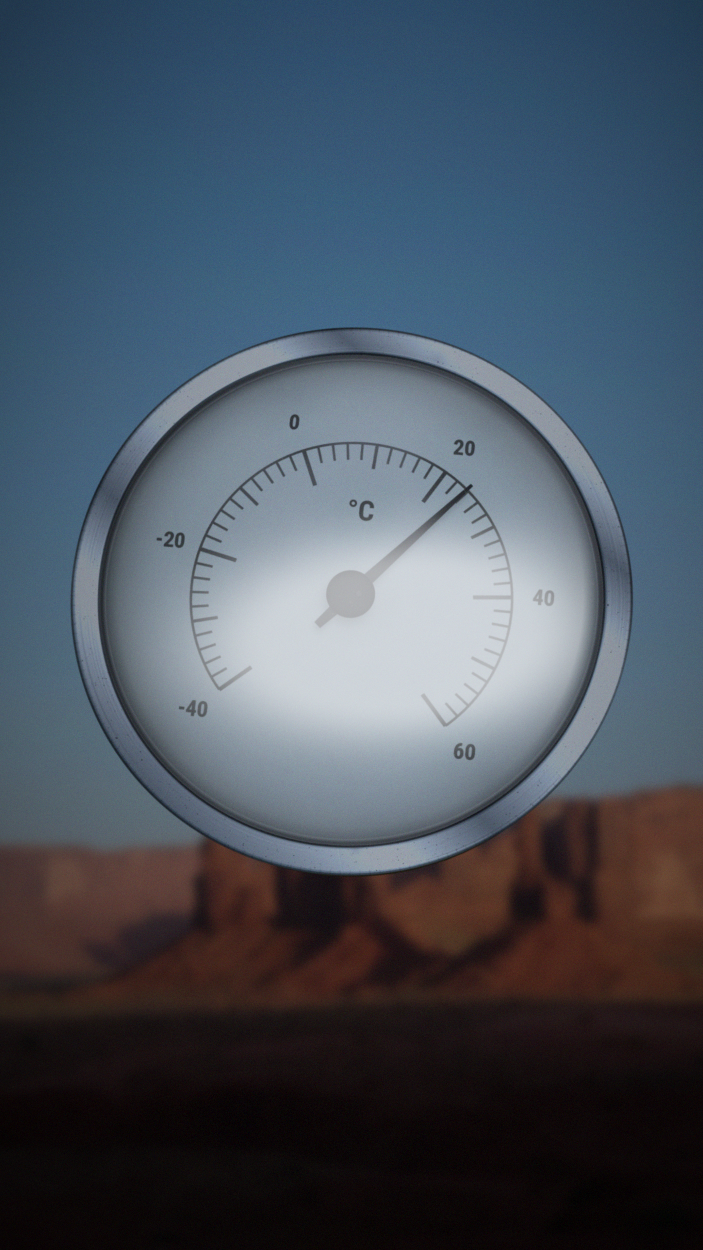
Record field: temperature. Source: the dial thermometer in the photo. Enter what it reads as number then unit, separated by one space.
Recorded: 24 °C
